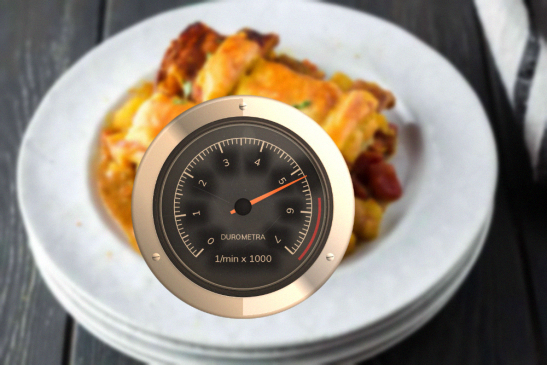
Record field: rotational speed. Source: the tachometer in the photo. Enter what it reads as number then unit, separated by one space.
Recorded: 5200 rpm
